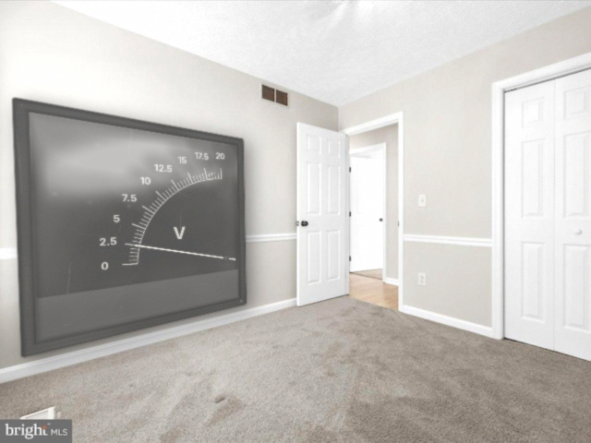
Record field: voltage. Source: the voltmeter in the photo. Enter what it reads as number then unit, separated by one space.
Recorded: 2.5 V
